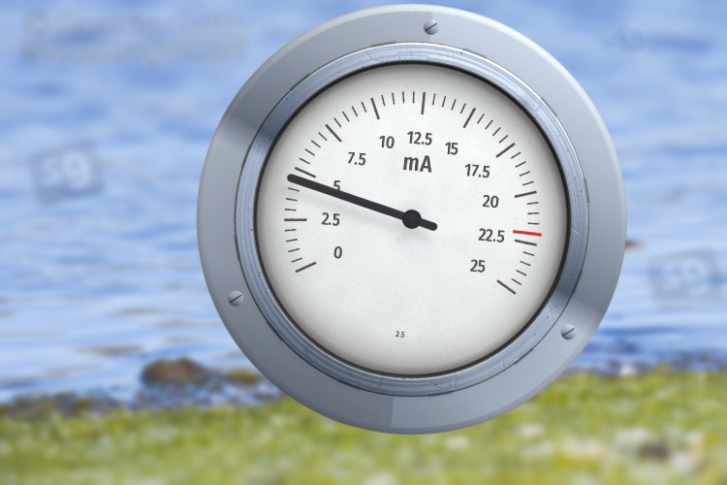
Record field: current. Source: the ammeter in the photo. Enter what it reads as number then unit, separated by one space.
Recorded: 4.5 mA
